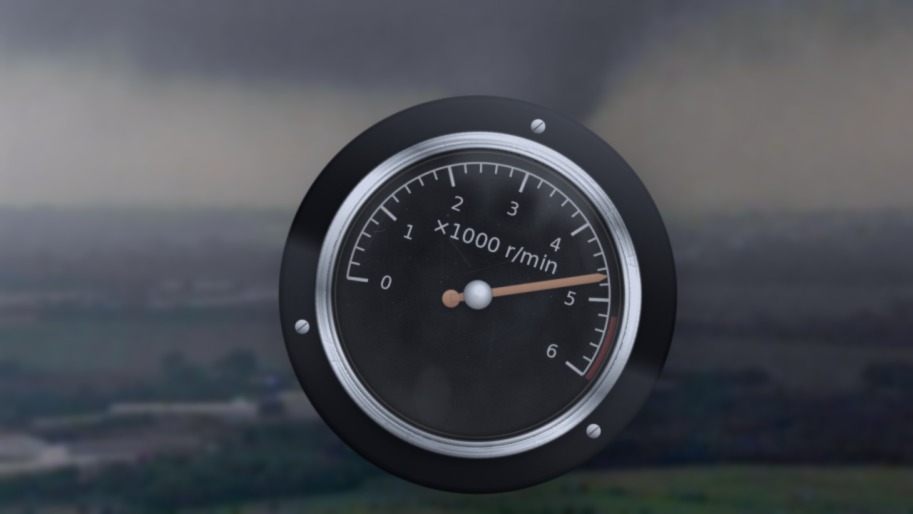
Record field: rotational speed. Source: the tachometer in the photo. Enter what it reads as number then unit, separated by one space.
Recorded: 4700 rpm
